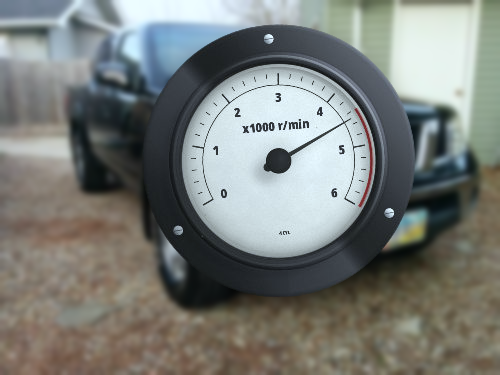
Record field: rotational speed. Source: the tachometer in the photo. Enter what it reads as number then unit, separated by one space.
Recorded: 4500 rpm
